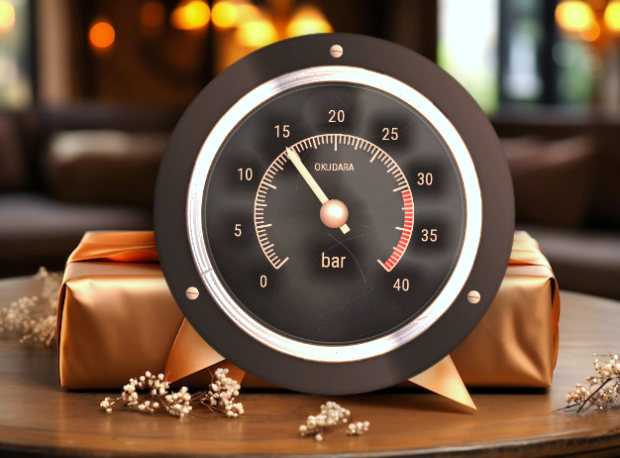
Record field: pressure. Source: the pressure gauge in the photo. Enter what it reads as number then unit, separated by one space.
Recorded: 14.5 bar
